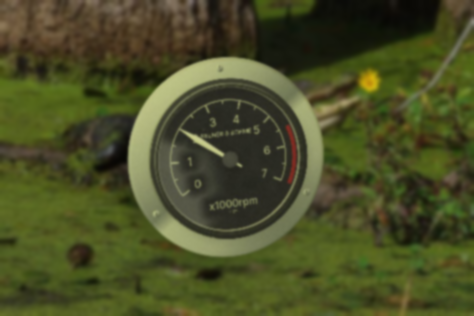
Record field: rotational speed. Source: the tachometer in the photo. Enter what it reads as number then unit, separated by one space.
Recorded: 2000 rpm
